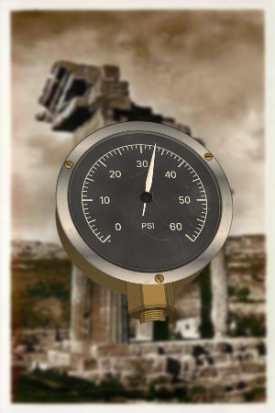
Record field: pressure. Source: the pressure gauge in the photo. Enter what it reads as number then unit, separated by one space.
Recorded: 33 psi
